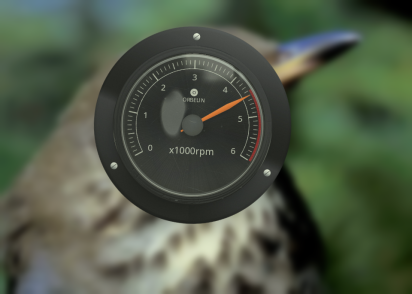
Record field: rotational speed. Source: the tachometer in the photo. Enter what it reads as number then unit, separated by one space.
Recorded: 4500 rpm
